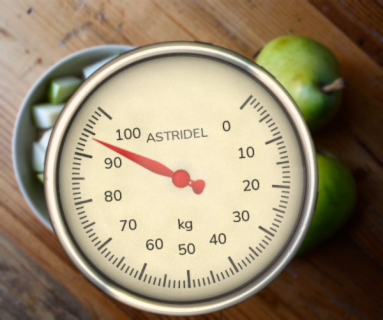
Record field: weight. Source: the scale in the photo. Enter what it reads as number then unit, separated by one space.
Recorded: 94 kg
